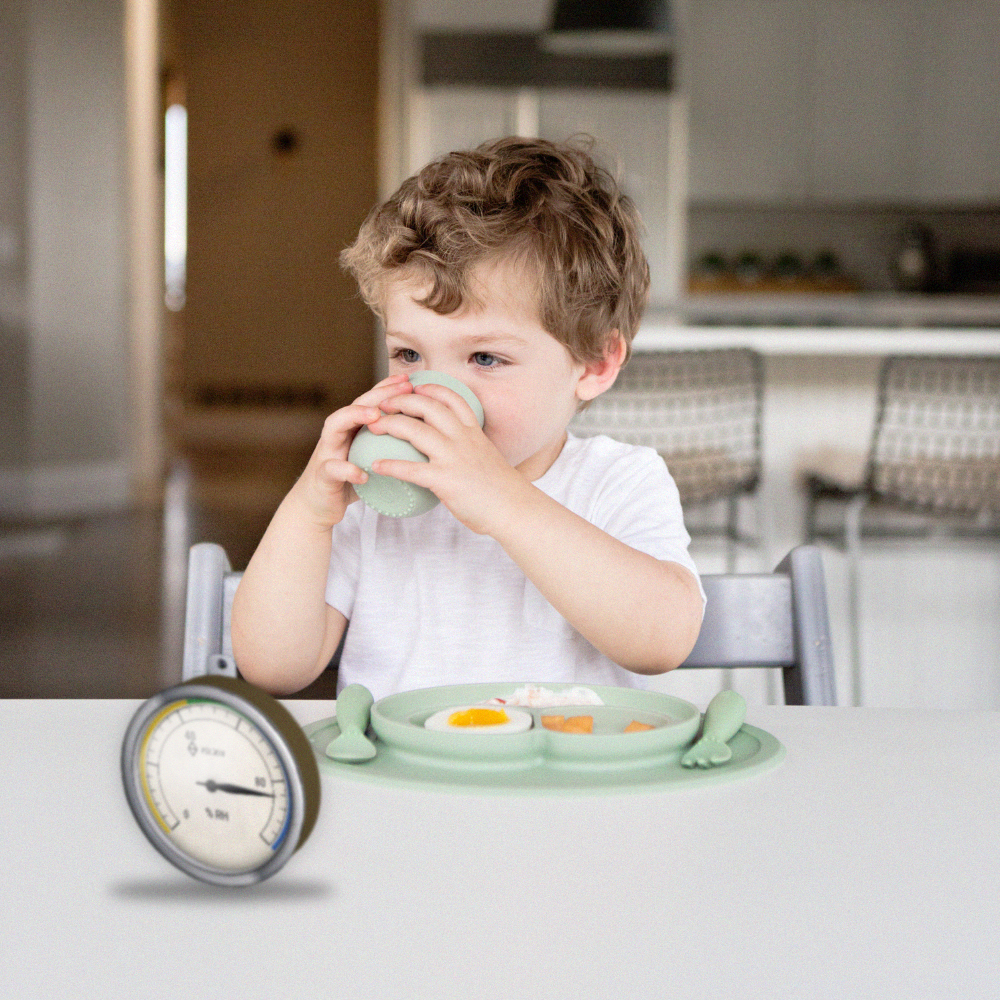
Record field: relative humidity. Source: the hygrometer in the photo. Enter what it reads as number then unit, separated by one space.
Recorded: 84 %
